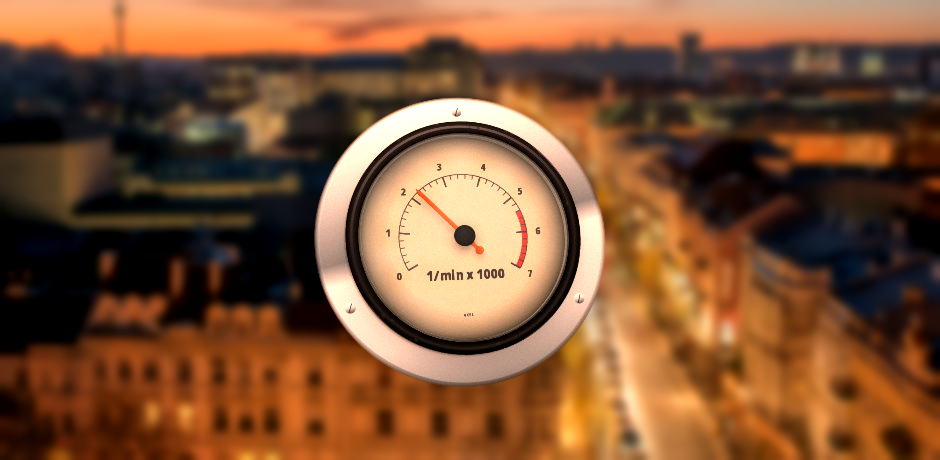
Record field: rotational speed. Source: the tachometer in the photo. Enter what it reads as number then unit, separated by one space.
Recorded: 2200 rpm
